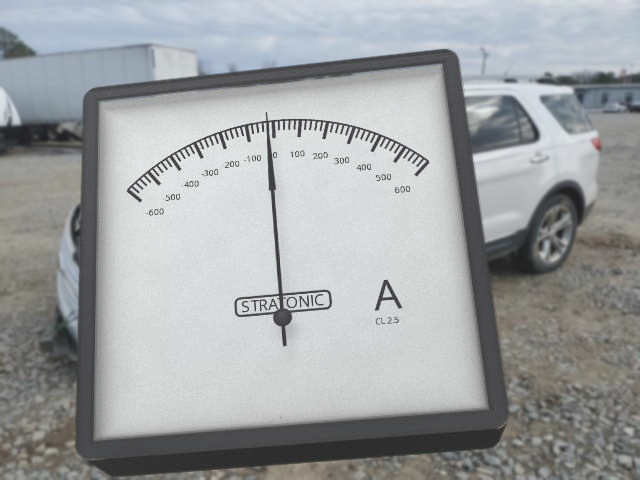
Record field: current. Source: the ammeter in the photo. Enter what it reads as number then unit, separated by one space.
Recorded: -20 A
